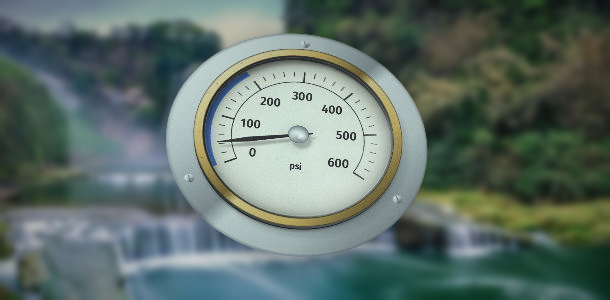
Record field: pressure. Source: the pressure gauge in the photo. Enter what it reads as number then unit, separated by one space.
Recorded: 40 psi
